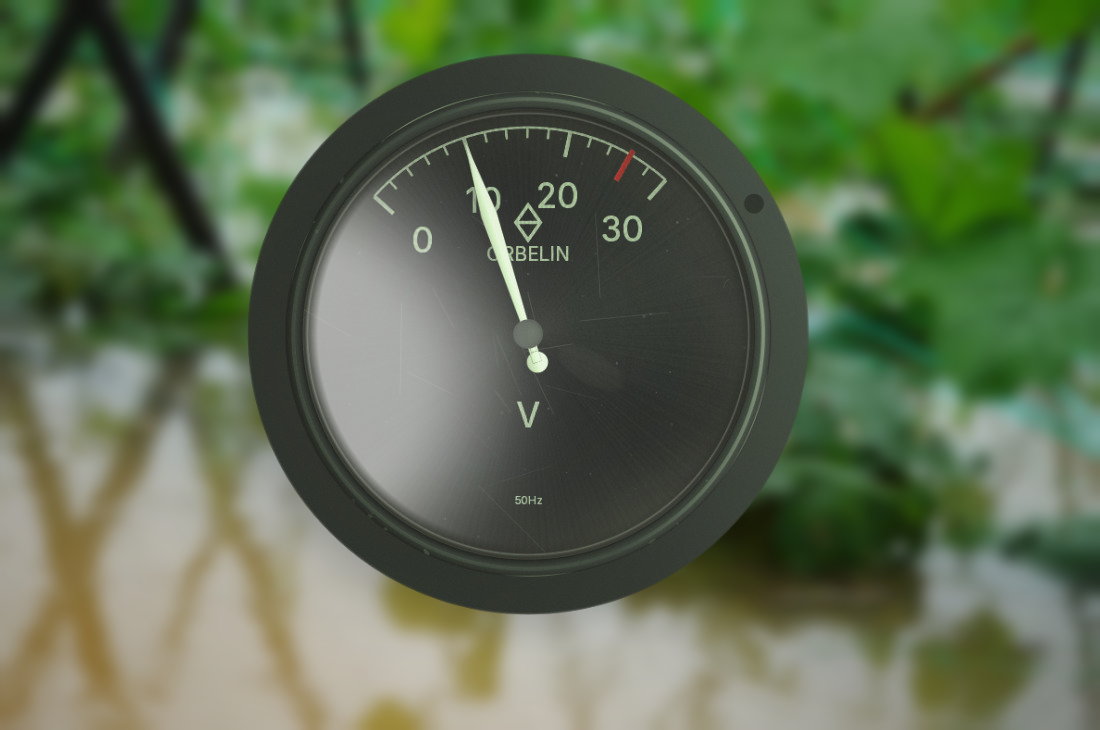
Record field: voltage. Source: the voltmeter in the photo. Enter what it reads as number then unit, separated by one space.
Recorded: 10 V
